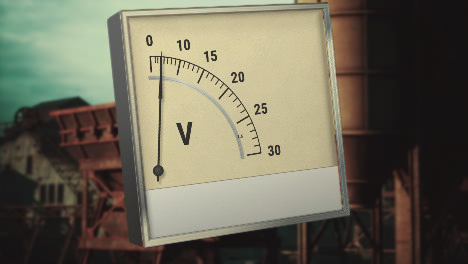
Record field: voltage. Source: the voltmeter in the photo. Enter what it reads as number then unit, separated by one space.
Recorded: 5 V
